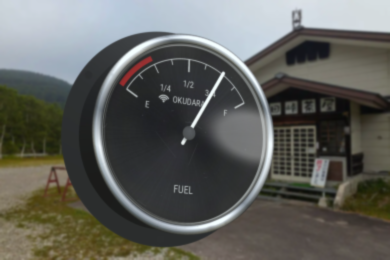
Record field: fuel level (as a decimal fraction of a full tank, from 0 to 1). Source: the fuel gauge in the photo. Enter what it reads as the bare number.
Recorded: 0.75
